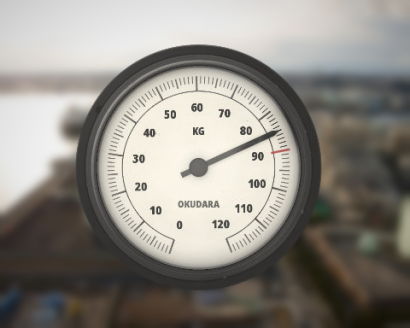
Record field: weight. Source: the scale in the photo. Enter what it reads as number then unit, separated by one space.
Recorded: 85 kg
